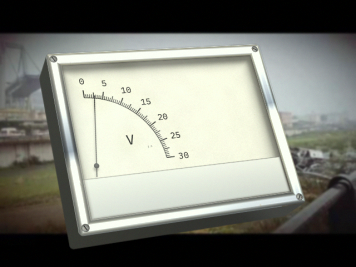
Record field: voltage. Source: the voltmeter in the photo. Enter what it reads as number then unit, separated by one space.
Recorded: 2.5 V
